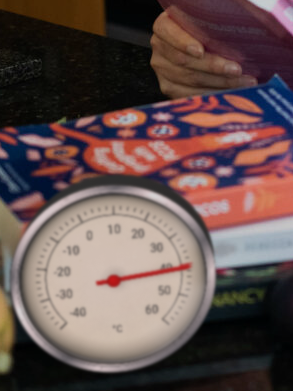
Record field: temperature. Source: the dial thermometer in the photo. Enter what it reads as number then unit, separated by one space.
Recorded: 40 °C
